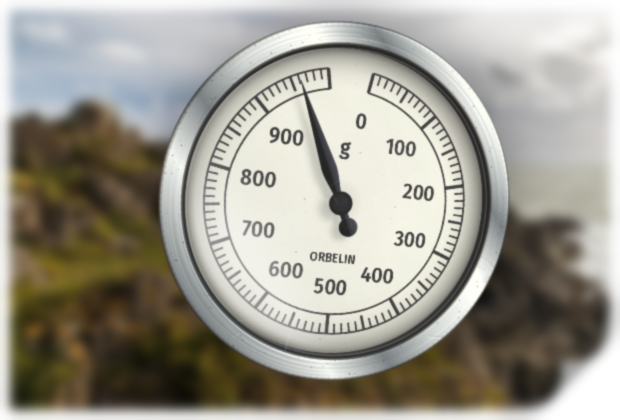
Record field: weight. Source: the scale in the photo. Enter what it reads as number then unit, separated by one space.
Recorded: 960 g
